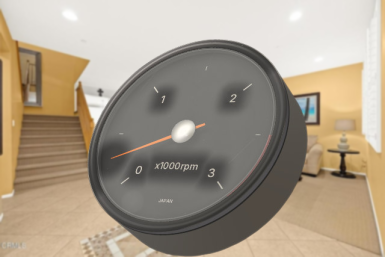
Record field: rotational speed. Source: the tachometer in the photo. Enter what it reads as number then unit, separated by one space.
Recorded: 250 rpm
